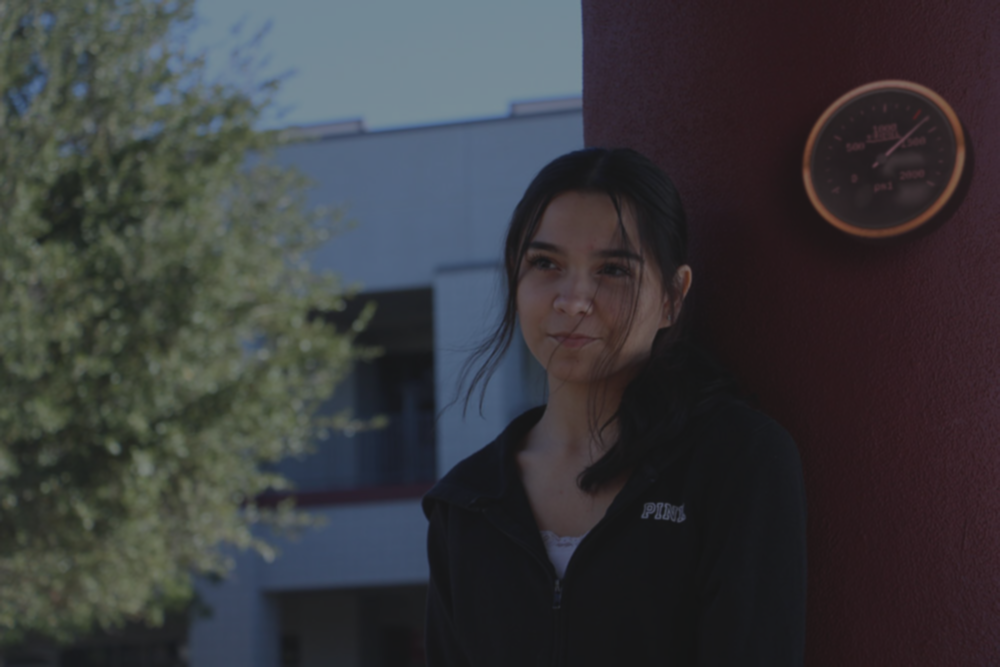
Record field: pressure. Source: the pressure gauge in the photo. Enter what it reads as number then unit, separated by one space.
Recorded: 1400 psi
